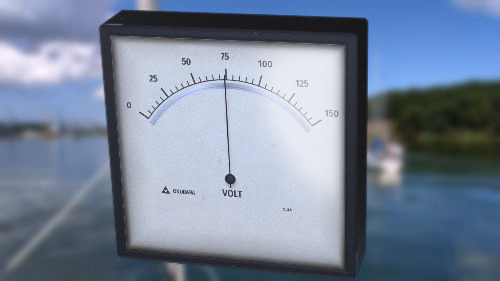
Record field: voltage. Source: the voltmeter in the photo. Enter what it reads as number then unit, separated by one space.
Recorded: 75 V
